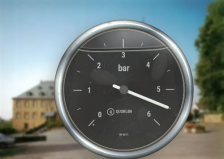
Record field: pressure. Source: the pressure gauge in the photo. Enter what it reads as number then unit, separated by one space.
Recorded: 5.5 bar
